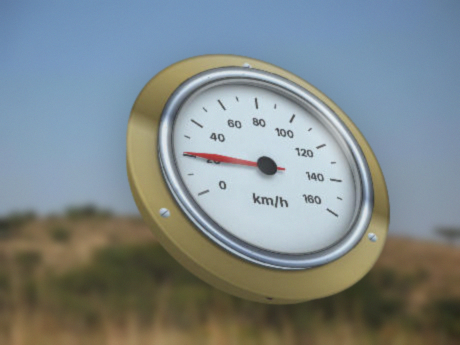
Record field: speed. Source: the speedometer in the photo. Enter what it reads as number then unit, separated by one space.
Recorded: 20 km/h
